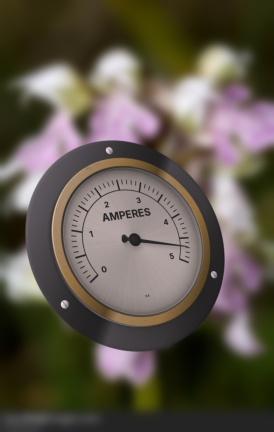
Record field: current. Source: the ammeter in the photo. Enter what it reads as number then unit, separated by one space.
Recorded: 4.7 A
